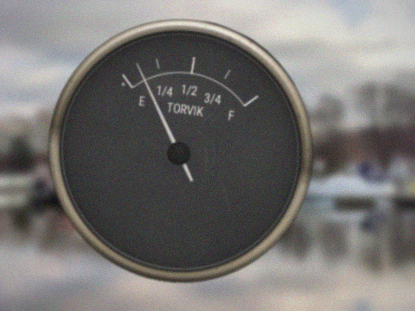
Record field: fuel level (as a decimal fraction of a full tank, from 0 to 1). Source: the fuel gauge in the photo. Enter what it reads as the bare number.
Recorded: 0.125
